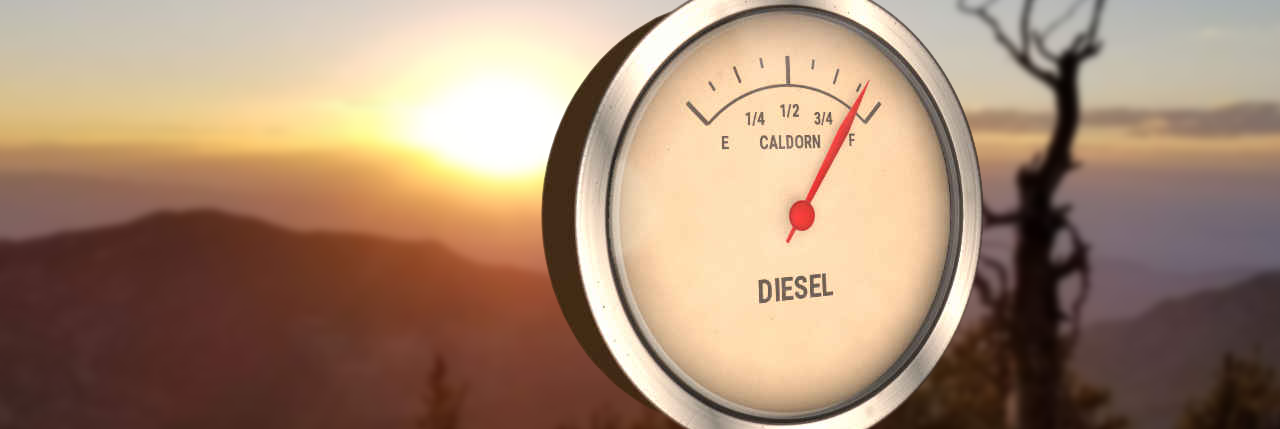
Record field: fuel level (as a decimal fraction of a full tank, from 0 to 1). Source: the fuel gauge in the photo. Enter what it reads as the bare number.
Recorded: 0.875
